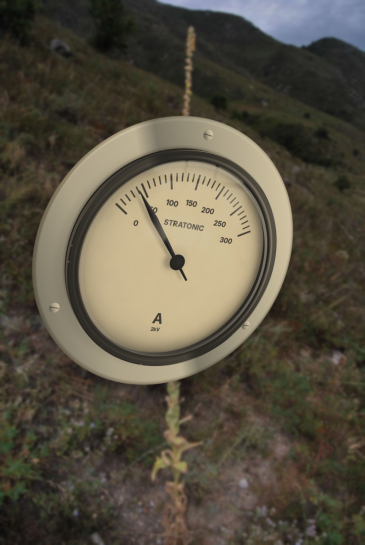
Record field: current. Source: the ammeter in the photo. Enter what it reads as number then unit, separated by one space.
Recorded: 40 A
